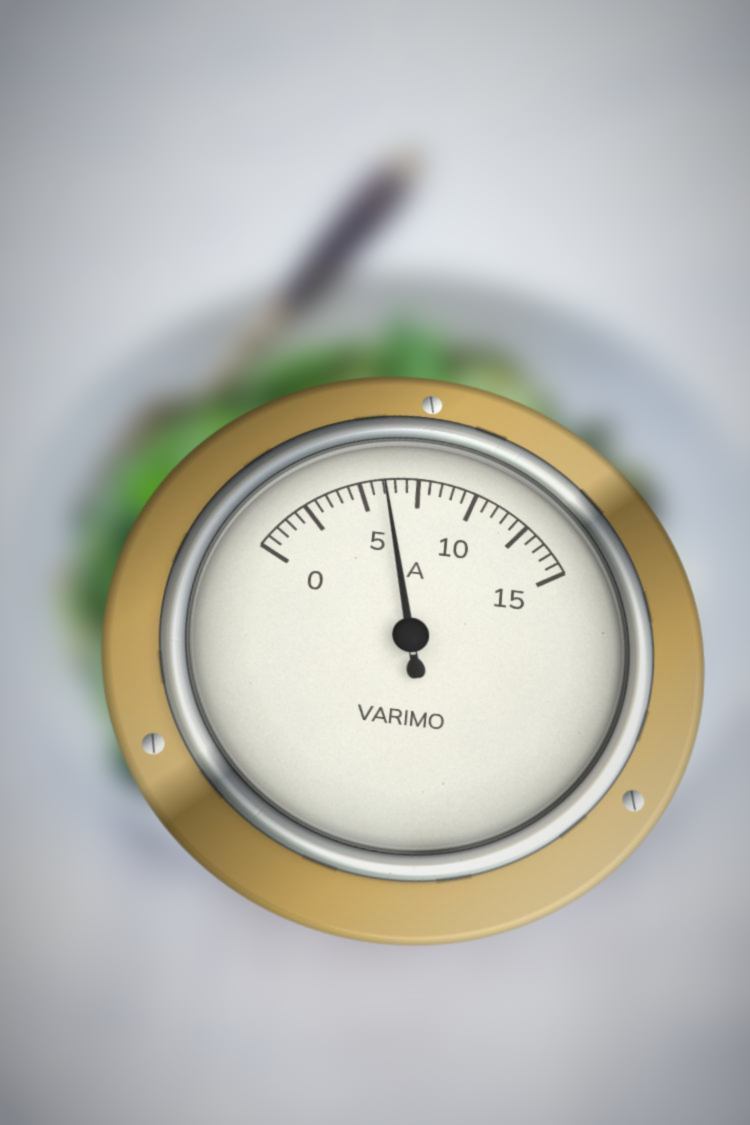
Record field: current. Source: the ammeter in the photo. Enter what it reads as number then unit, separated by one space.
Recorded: 6 A
